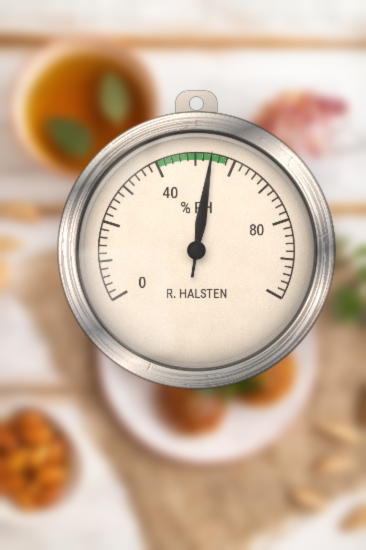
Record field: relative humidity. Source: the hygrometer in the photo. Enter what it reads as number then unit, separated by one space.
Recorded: 54 %
